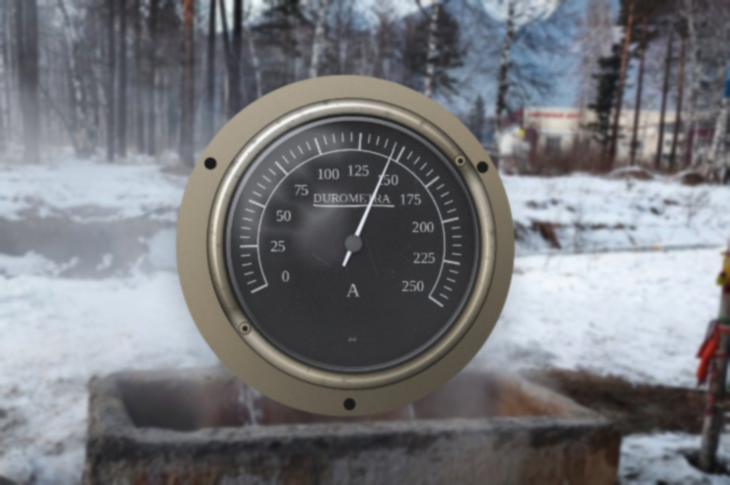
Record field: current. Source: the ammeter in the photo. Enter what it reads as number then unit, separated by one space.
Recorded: 145 A
